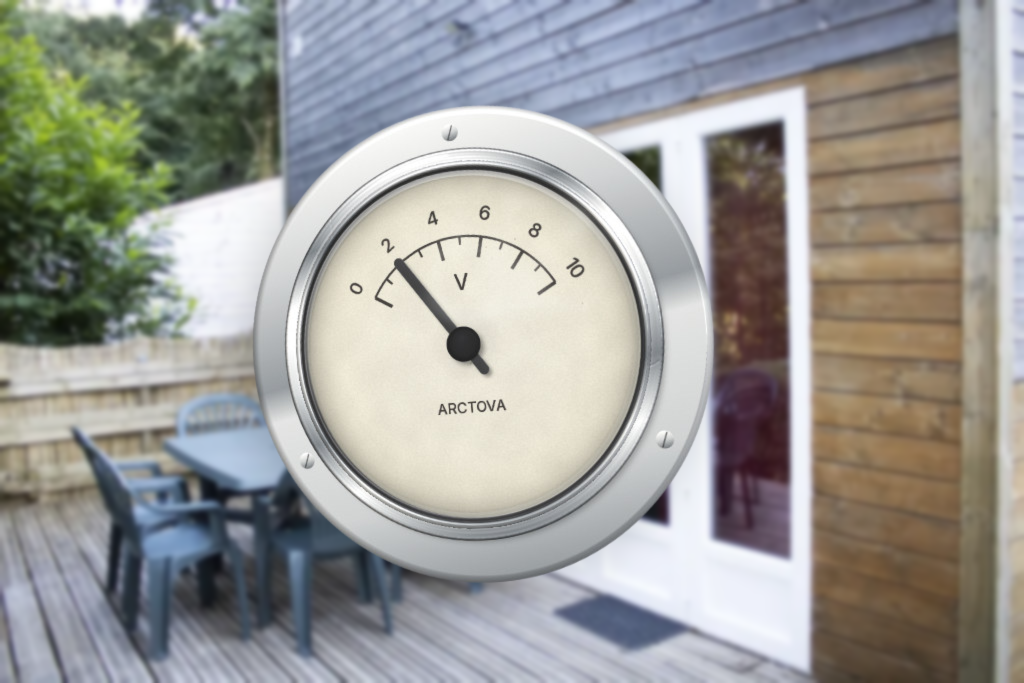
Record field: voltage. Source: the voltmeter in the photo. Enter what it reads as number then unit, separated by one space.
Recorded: 2 V
